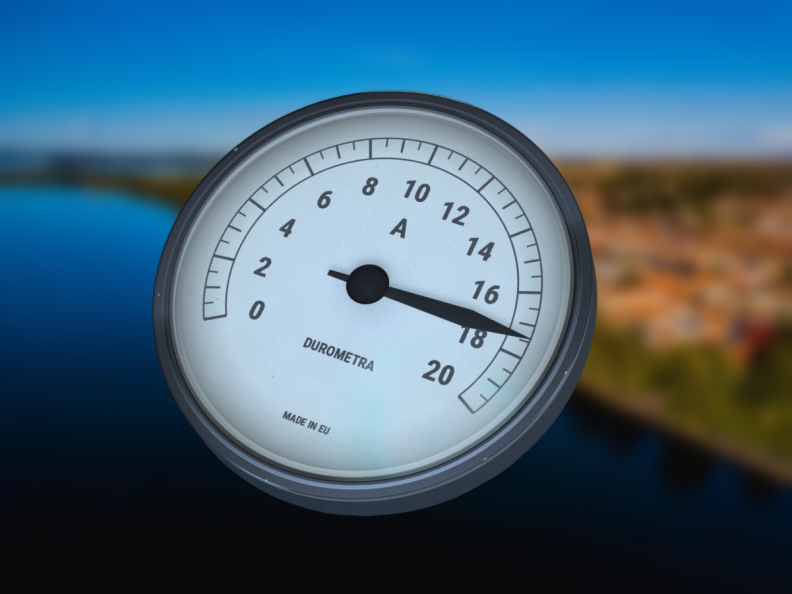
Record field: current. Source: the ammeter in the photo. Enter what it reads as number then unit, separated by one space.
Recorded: 17.5 A
